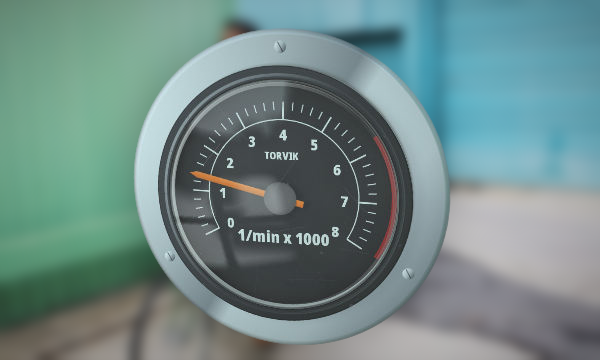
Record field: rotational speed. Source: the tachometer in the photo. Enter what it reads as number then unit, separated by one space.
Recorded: 1400 rpm
